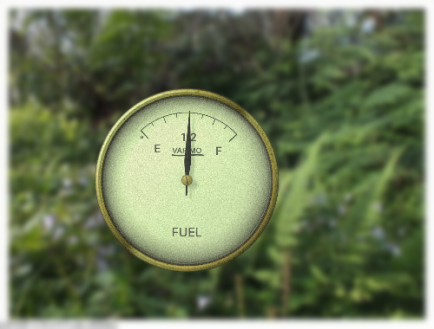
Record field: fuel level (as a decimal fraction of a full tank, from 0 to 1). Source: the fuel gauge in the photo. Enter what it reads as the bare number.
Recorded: 0.5
